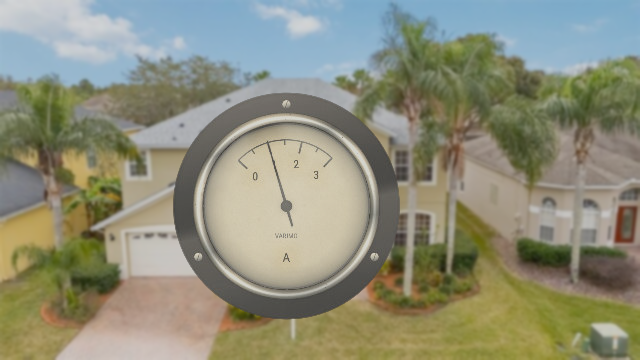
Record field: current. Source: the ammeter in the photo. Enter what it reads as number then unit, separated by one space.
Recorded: 1 A
